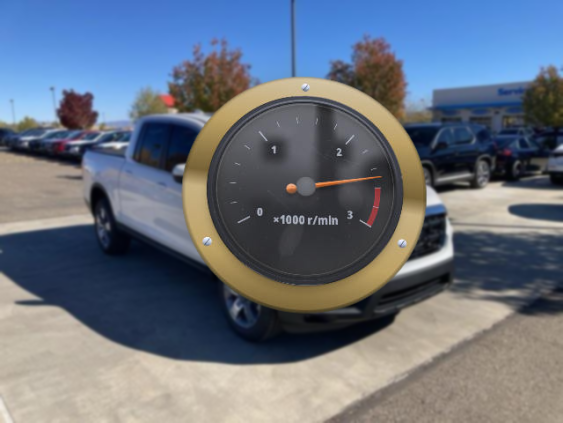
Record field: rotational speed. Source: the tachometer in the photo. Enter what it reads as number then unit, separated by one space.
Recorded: 2500 rpm
